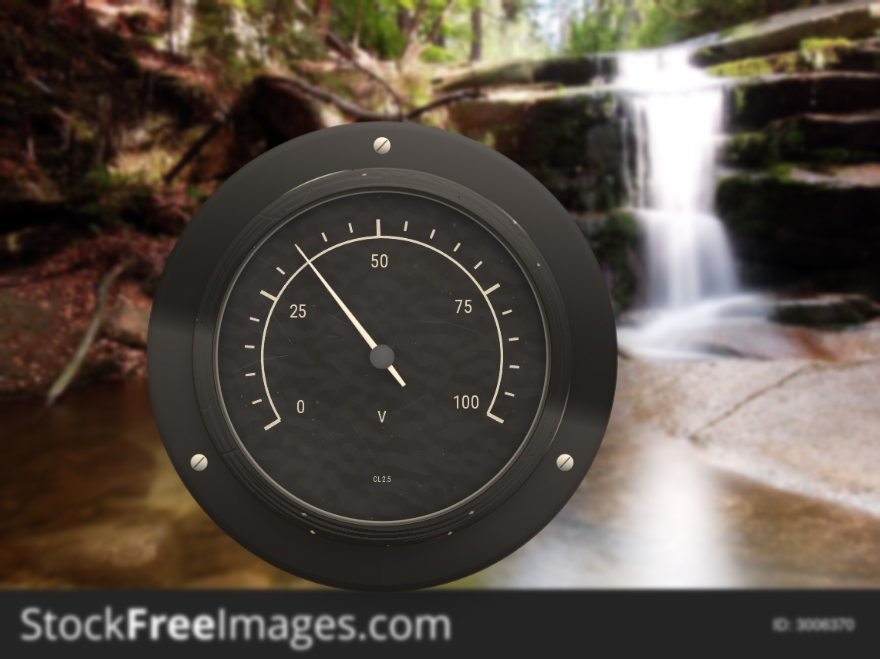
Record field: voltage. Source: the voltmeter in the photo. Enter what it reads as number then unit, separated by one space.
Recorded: 35 V
